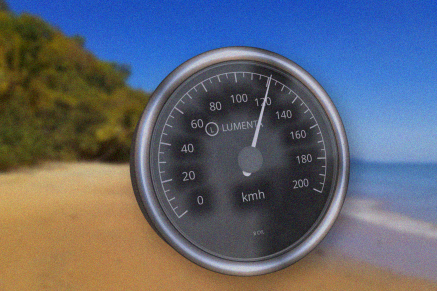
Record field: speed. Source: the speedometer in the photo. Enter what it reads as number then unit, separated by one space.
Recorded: 120 km/h
